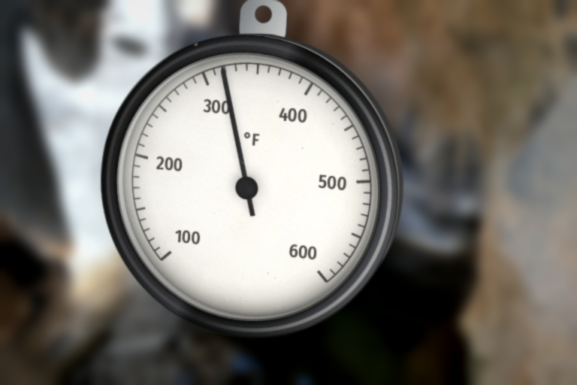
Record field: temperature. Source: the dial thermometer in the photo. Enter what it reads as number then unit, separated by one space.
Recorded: 320 °F
